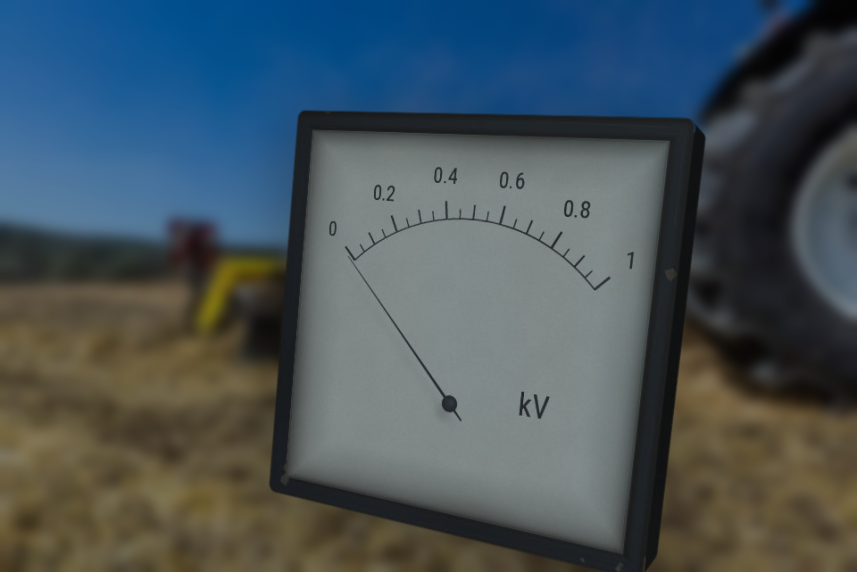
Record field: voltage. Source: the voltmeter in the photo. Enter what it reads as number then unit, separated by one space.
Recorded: 0 kV
